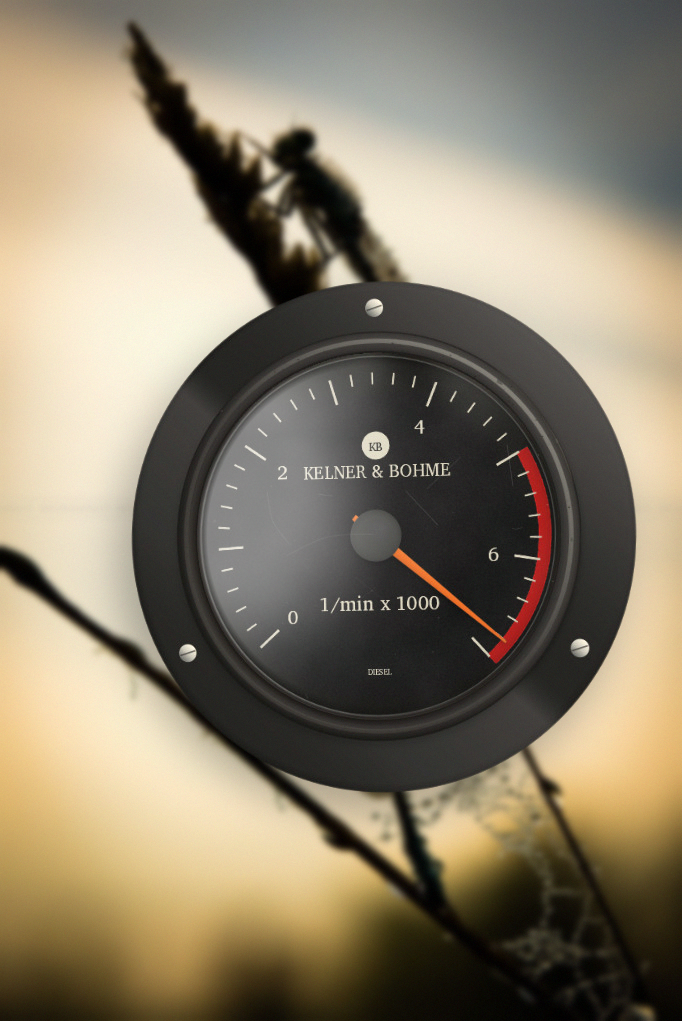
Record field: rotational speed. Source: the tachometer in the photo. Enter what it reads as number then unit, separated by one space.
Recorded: 6800 rpm
